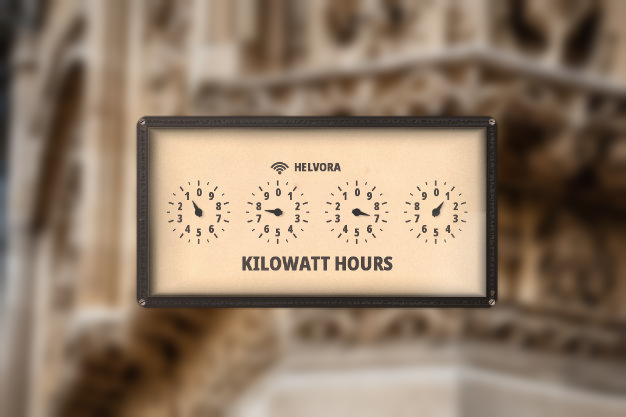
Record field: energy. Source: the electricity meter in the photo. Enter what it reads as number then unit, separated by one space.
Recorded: 771 kWh
